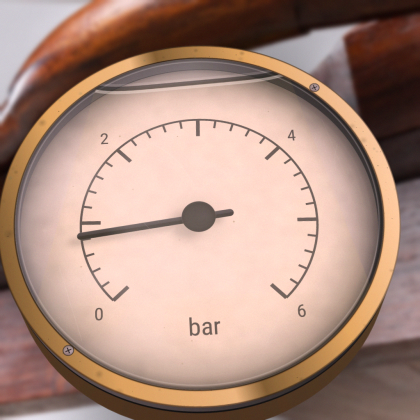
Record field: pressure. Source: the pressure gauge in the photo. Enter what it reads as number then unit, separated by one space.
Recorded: 0.8 bar
